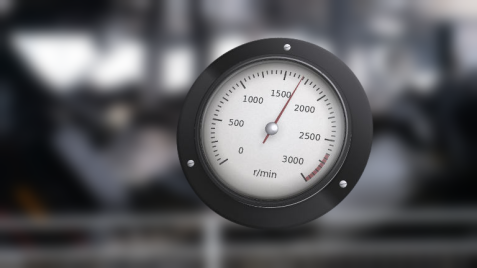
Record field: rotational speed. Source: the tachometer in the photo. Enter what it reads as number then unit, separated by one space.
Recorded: 1700 rpm
